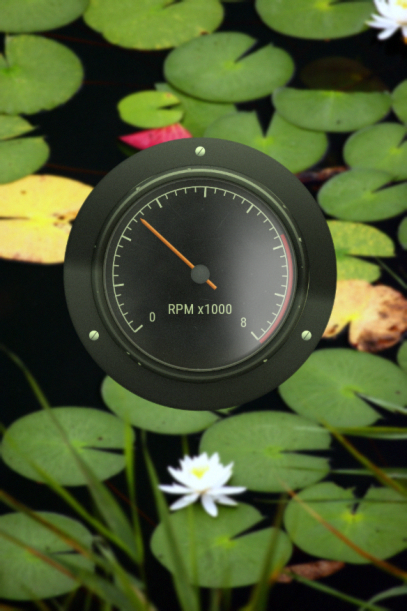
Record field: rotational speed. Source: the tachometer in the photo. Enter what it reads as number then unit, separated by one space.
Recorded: 2500 rpm
